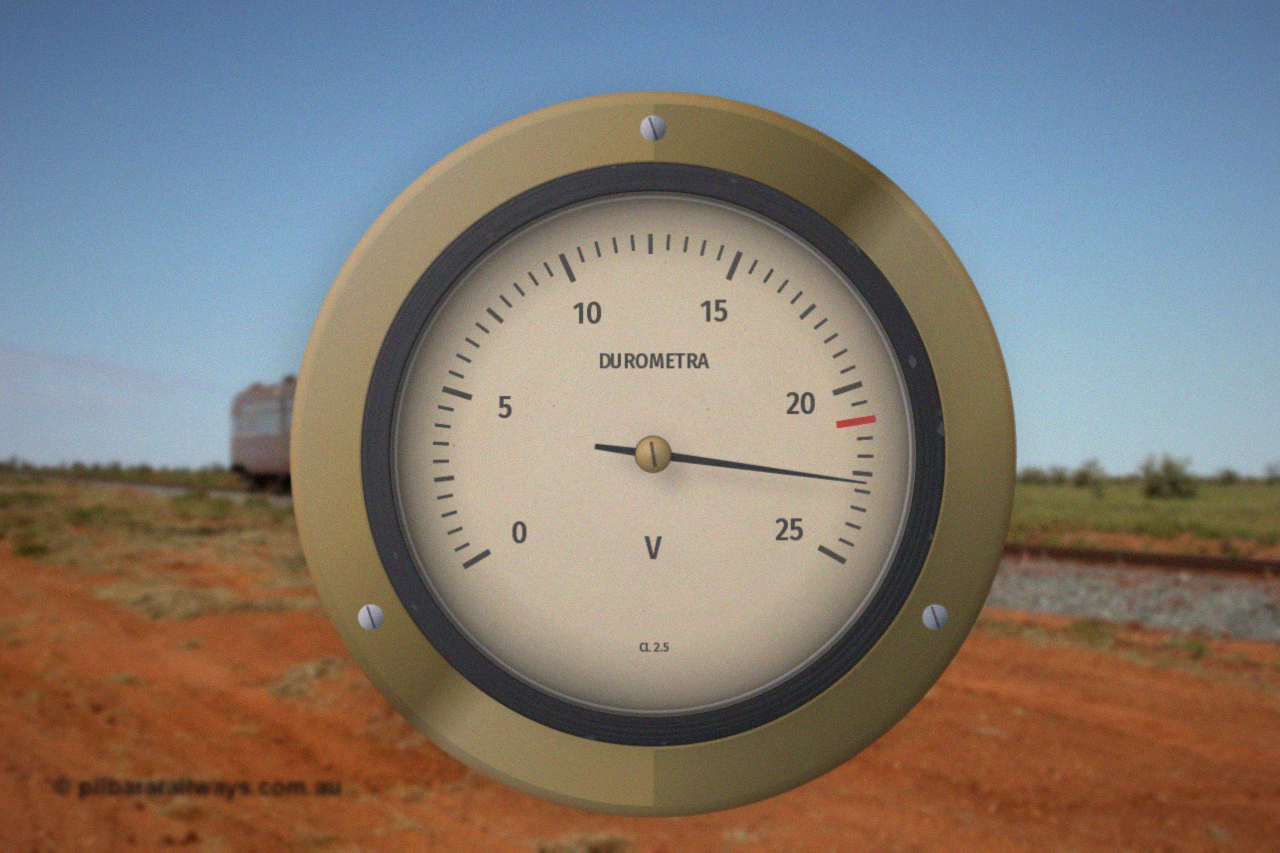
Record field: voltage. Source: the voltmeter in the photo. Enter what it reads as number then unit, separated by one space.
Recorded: 22.75 V
